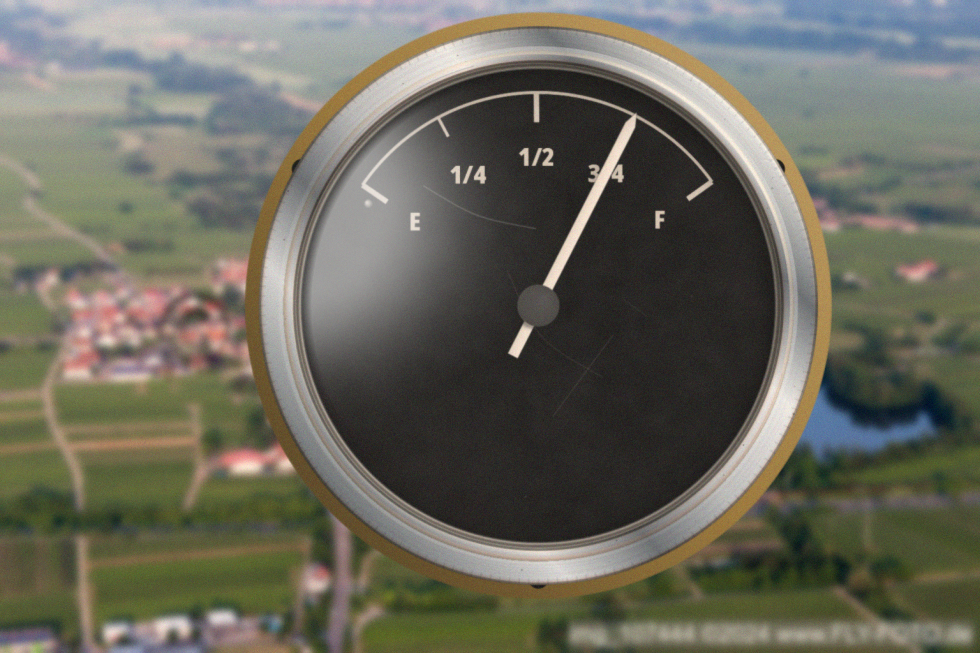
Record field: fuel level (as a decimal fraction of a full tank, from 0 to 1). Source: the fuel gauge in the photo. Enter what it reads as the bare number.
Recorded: 0.75
